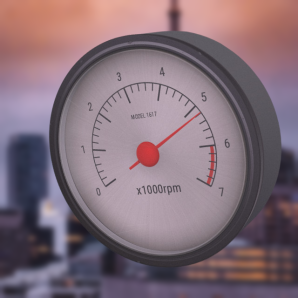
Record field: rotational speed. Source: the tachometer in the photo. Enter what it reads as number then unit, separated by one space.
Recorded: 5200 rpm
